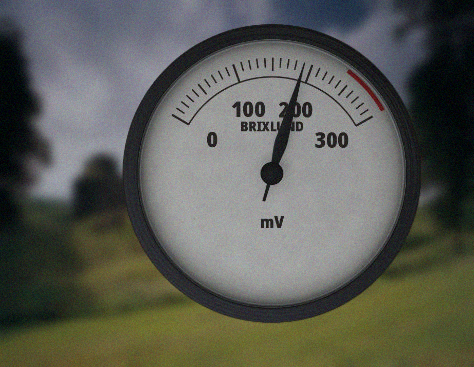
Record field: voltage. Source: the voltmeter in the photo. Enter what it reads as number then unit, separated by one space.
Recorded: 190 mV
